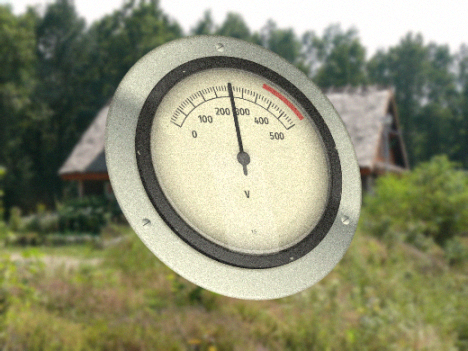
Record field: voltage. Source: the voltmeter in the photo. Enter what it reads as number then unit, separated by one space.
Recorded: 250 V
